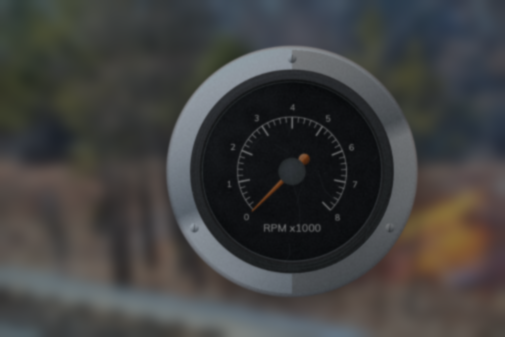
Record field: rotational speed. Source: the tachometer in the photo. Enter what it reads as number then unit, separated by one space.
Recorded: 0 rpm
